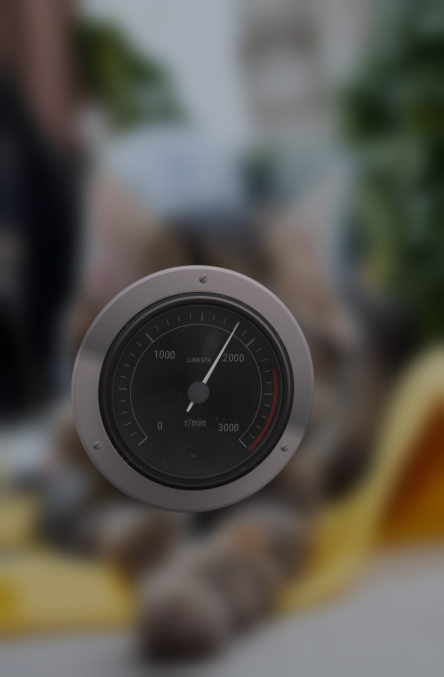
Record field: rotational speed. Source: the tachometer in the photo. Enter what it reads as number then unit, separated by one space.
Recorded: 1800 rpm
